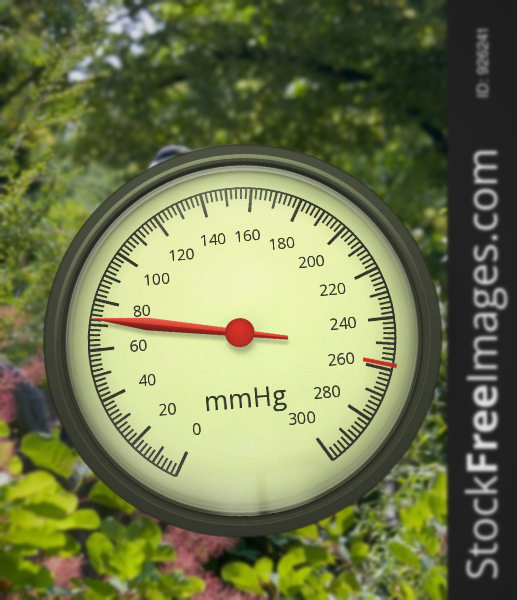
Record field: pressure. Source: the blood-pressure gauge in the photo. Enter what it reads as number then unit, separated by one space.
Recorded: 72 mmHg
